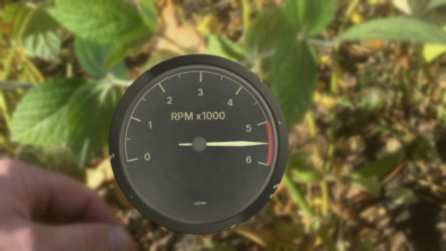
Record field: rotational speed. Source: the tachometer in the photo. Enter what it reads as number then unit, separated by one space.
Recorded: 5500 rpm
